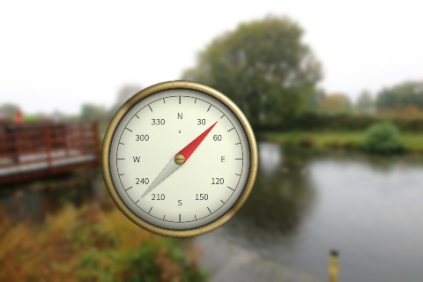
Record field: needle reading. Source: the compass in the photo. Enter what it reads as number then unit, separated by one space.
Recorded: 45 °
